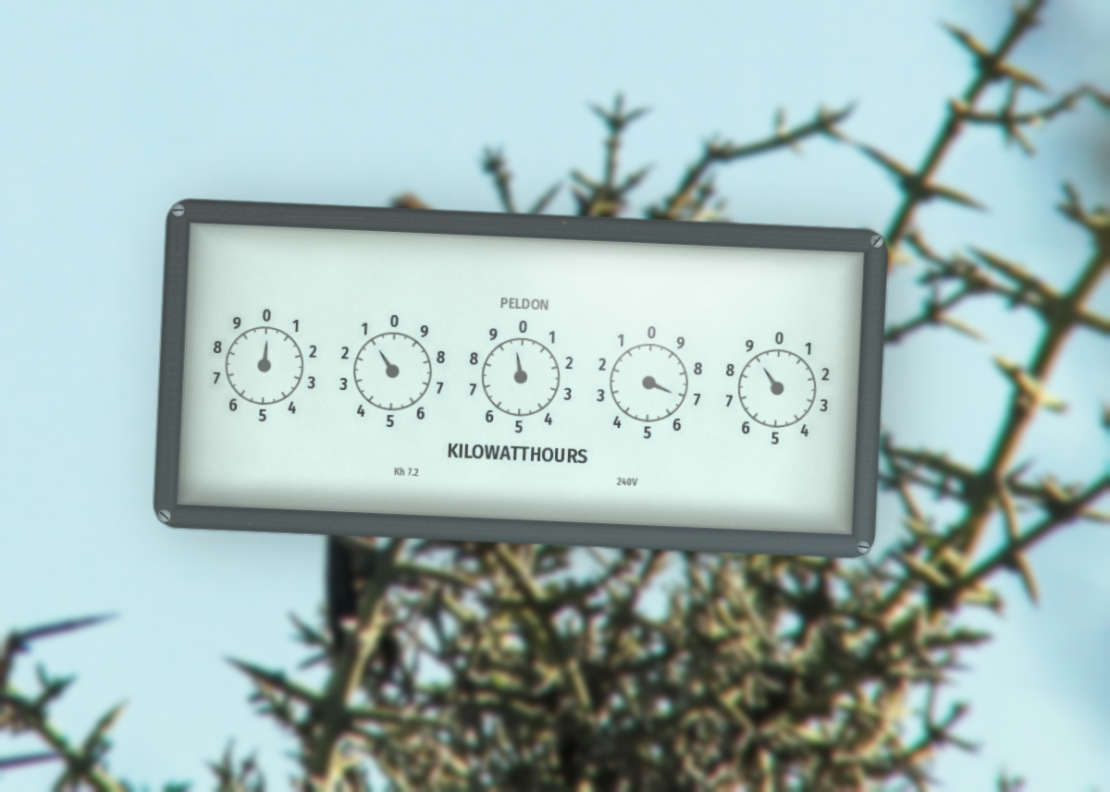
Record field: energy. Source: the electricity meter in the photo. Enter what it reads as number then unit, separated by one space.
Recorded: 969 kWh
